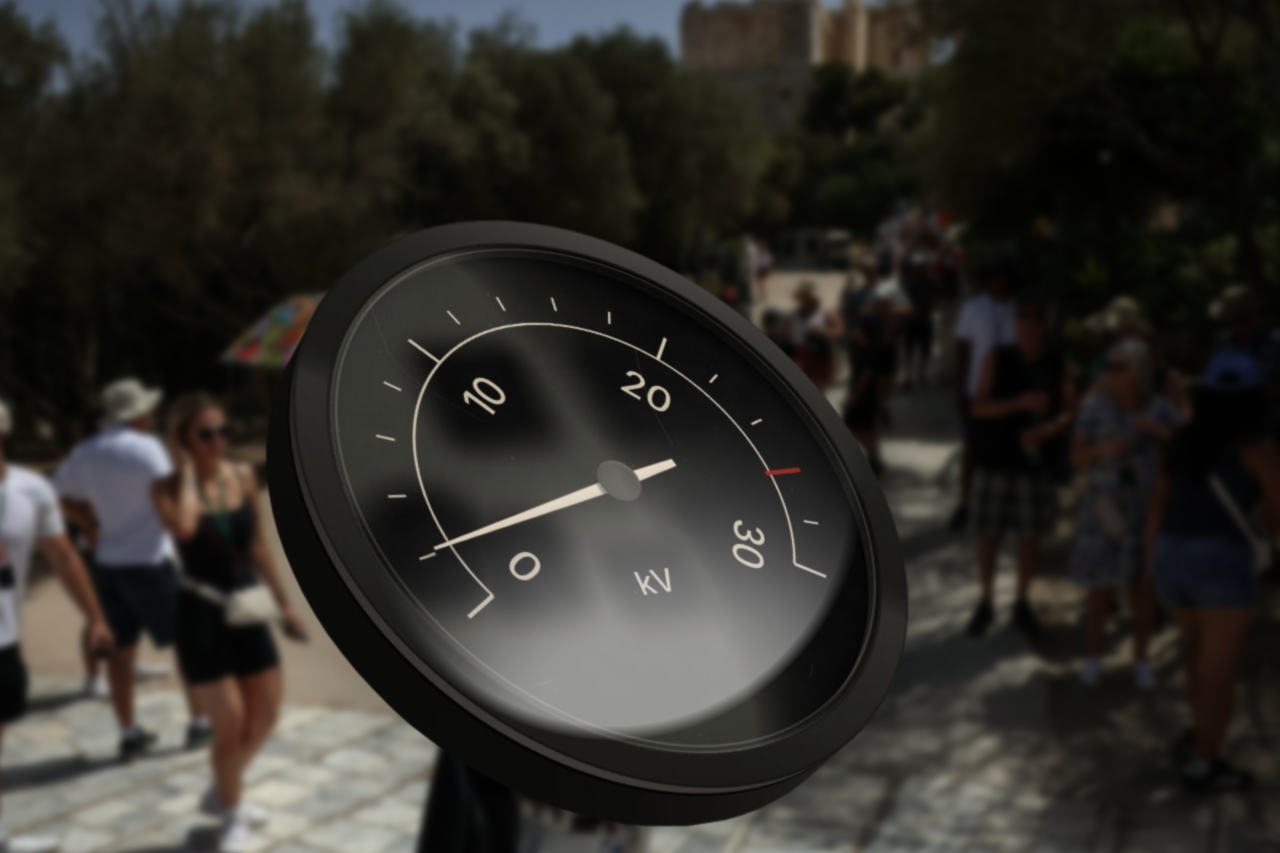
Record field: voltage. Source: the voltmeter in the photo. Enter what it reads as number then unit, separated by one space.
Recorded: 2 kV
